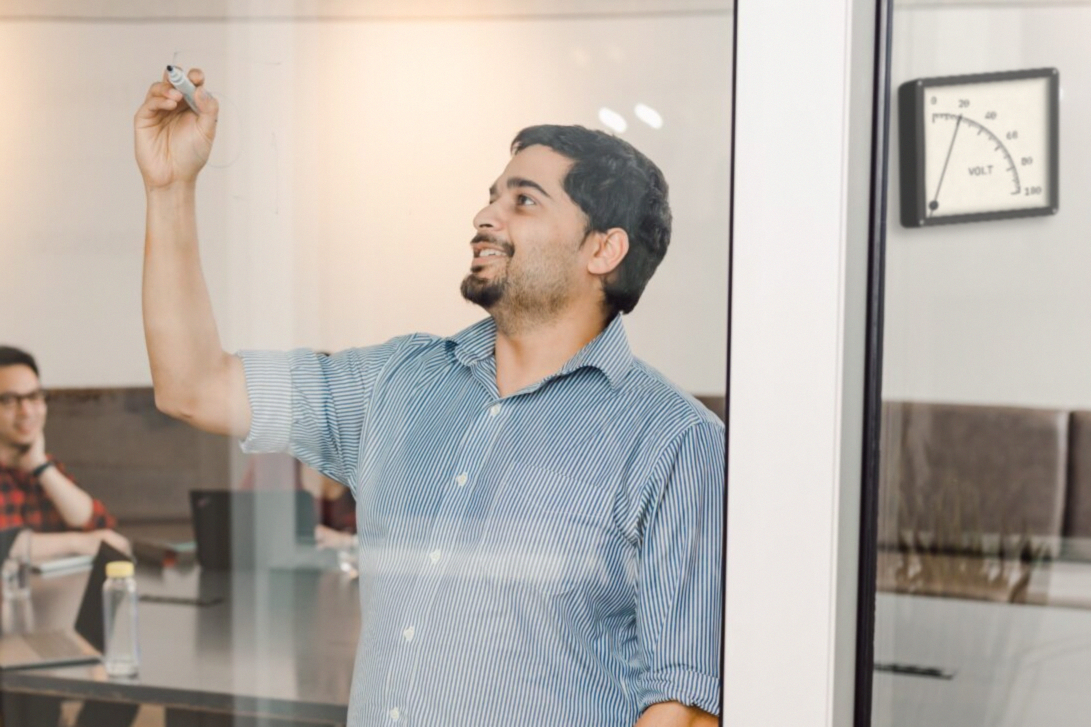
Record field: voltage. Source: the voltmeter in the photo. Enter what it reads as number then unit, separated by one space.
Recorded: 20 V
